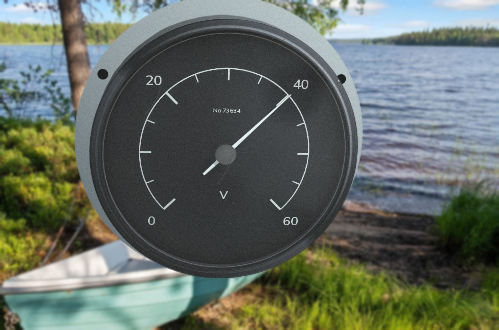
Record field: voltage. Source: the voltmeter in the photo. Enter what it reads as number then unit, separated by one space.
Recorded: 40 V
